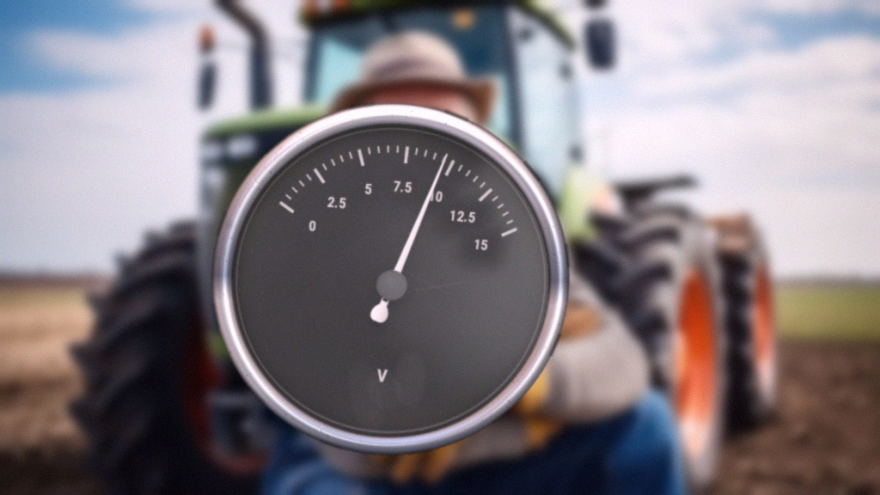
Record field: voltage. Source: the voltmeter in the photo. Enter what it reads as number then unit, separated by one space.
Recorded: 9.5 V
